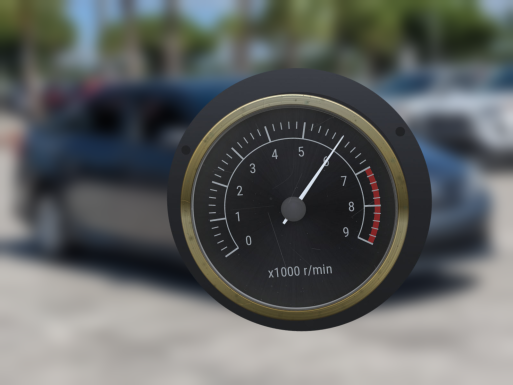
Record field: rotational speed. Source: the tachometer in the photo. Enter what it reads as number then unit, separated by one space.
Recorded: 6000 rpm
